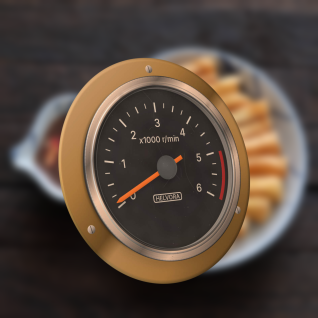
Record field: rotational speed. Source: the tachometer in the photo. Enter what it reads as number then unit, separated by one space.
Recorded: 125 rpm
